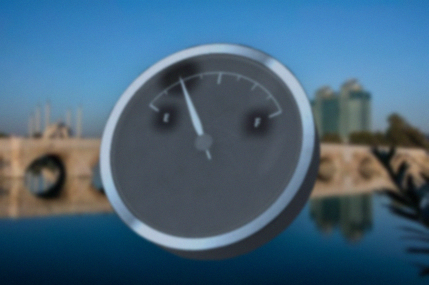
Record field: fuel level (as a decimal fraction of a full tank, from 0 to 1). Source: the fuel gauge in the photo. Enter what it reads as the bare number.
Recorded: 0.25
